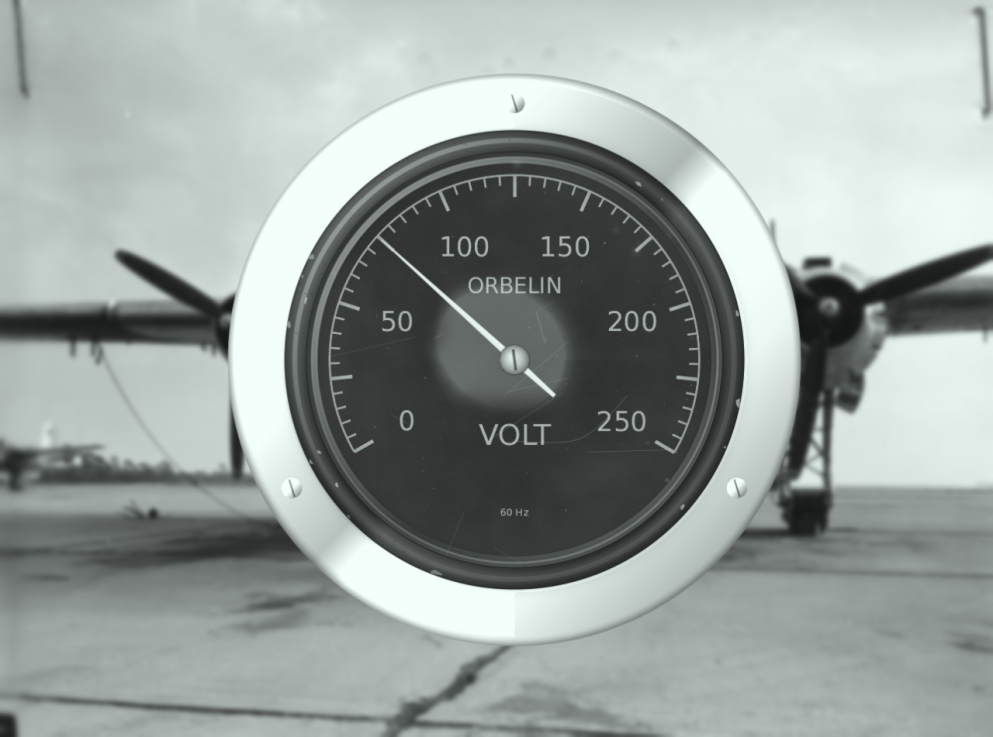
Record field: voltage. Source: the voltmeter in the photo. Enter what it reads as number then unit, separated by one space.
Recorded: 75 V
